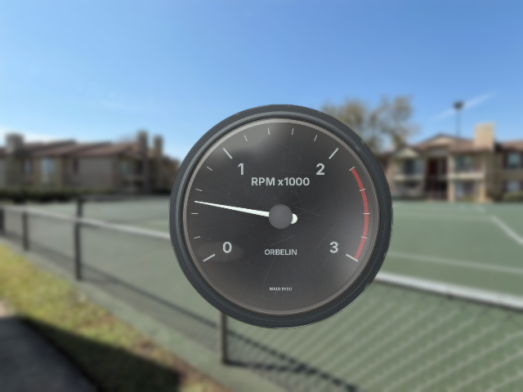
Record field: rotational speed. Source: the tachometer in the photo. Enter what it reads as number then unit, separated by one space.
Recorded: 500 rpm
